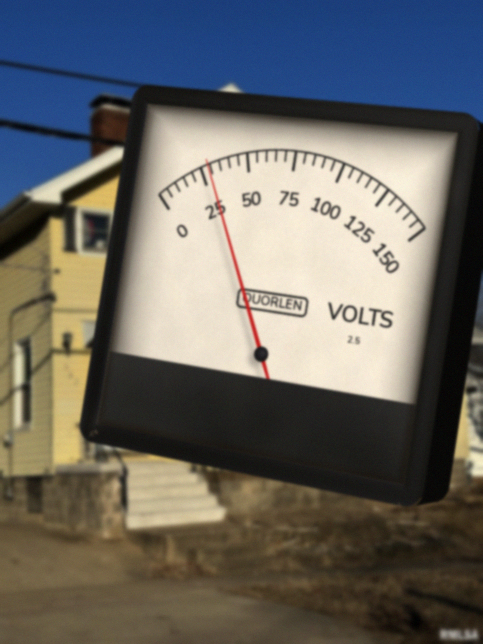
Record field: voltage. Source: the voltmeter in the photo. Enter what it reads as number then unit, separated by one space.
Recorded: 30 V
